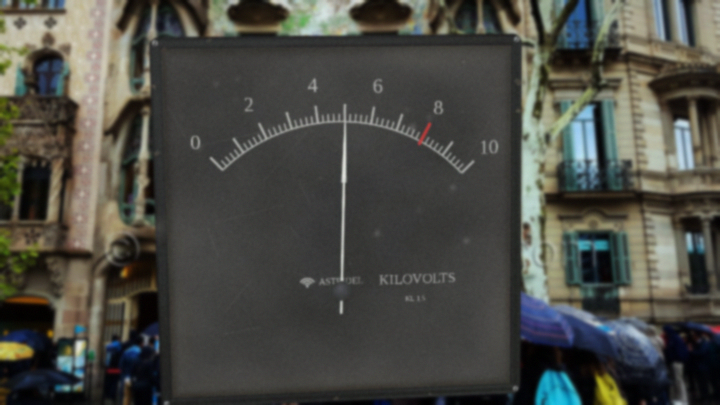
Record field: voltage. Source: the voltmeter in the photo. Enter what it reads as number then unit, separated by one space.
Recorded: 5 kV
